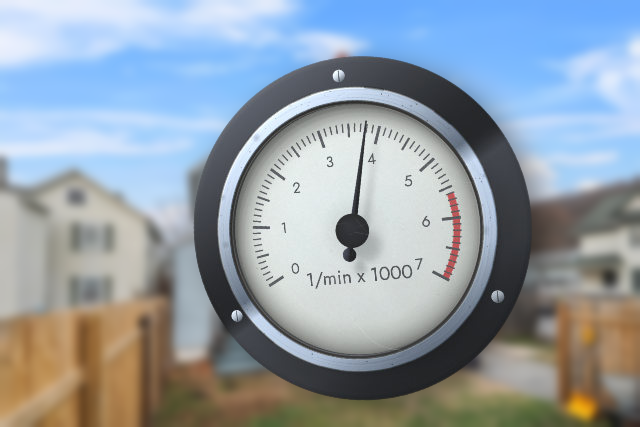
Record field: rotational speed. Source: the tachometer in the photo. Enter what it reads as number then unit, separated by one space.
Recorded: 3800 rpm
